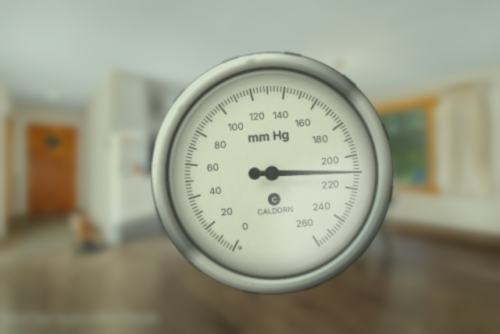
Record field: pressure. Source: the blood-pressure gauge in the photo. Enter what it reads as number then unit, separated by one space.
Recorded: 210 mmHg
